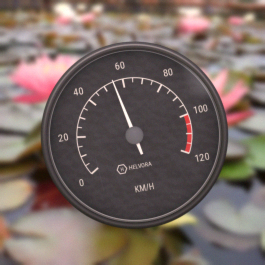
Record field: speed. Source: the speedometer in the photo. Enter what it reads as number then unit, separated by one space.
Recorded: 55 km/h
